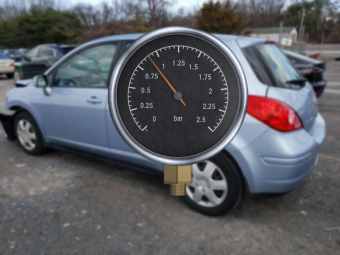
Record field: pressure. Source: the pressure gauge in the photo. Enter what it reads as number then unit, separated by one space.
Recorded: 0.9 bar
